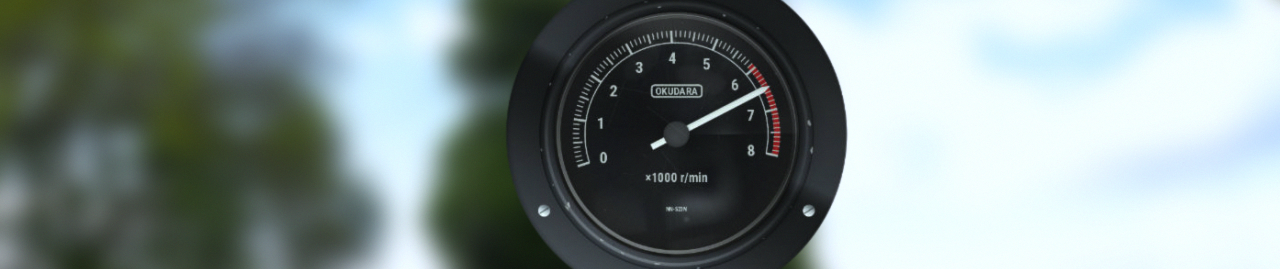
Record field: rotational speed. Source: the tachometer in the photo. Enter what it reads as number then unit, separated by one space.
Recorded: 6500 rpm
